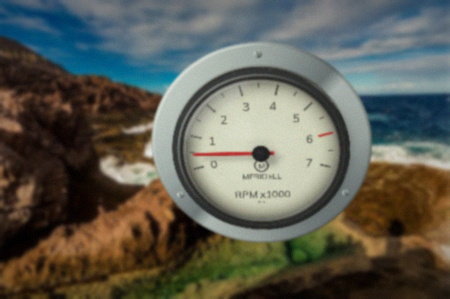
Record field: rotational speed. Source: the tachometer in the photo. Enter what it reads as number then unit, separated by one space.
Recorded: 500 rpm
